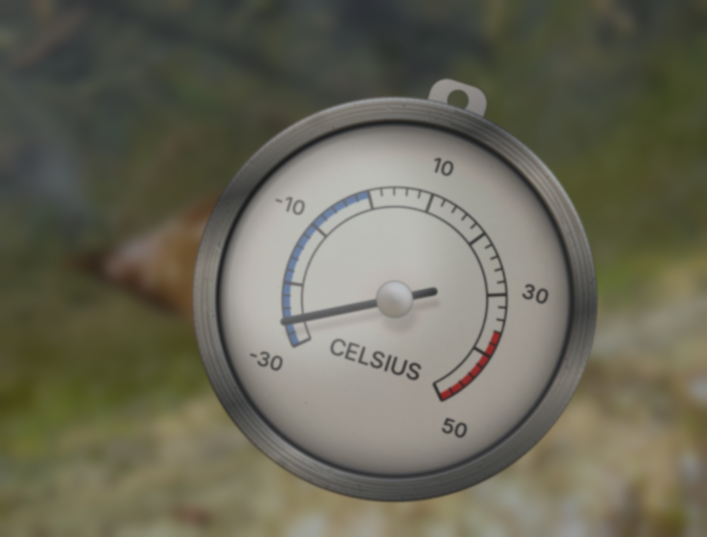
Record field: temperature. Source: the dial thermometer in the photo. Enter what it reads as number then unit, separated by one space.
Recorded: -26 °C
